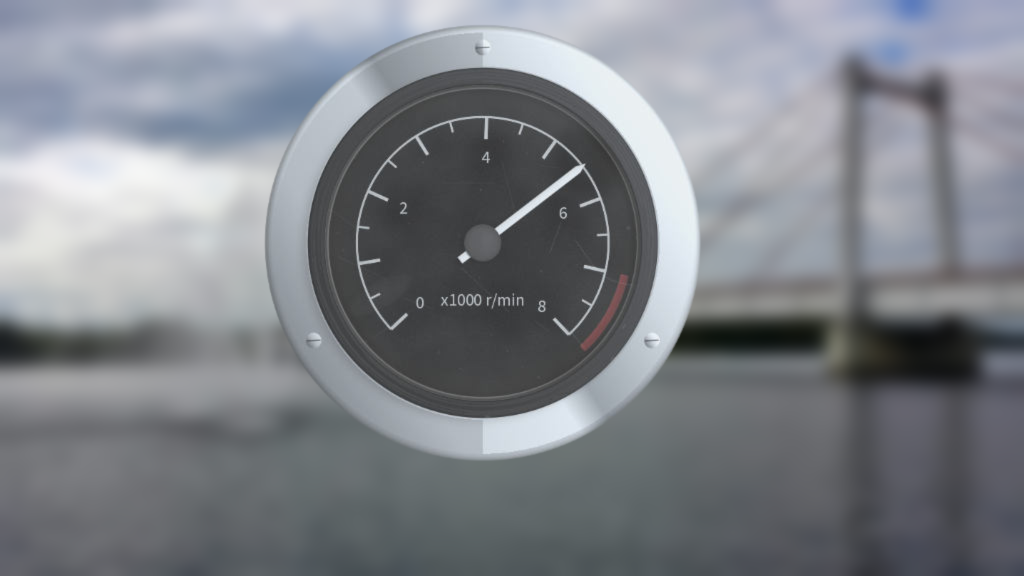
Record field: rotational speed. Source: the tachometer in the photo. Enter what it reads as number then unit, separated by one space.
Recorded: 5500 rpm
